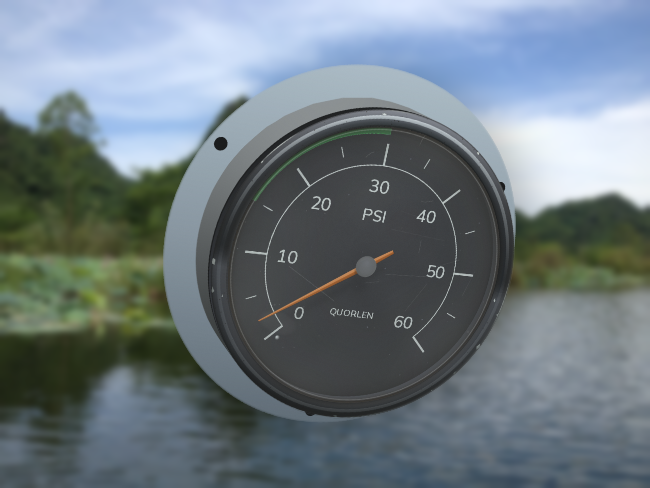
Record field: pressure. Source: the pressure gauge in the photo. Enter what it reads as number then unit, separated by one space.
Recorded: 2.5 psi
